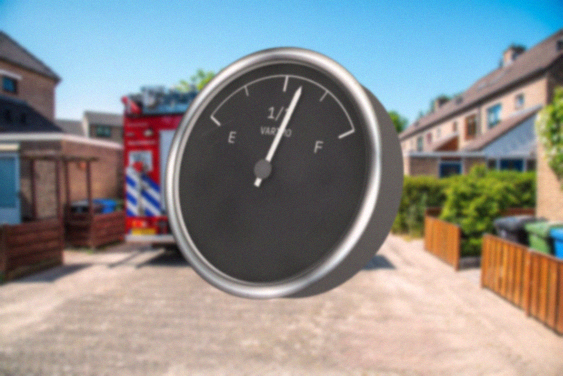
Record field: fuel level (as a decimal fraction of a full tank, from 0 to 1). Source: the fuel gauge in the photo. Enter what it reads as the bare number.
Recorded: 0.625
